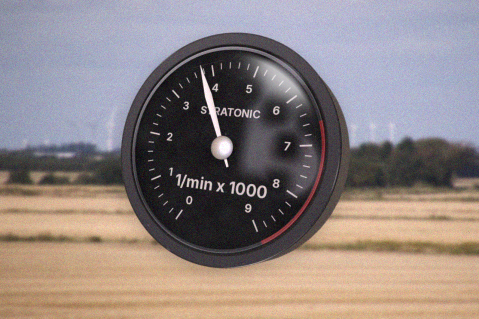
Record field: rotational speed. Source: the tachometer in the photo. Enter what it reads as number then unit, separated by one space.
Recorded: 3800 rpm
